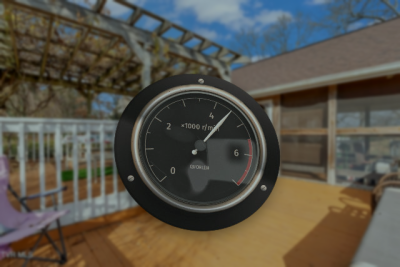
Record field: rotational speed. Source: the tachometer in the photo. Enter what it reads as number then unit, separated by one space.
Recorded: 4500 rpm
